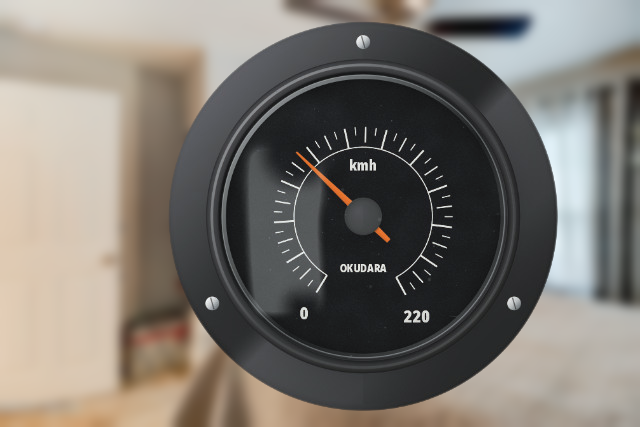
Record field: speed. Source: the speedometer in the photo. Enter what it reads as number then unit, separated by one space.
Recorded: 75 km/h
